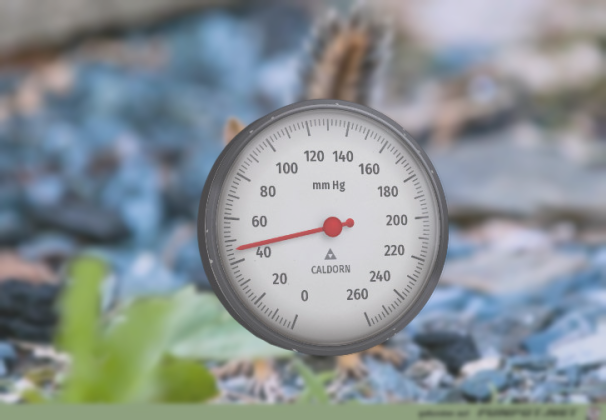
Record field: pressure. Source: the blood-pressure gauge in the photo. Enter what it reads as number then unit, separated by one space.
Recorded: 46 mmHg
